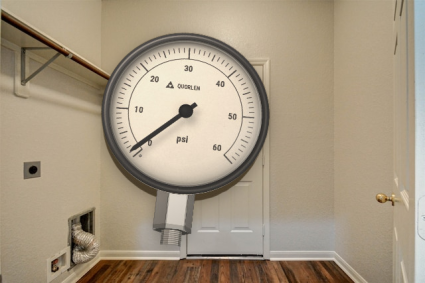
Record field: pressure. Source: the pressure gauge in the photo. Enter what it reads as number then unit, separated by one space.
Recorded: 1 psi
